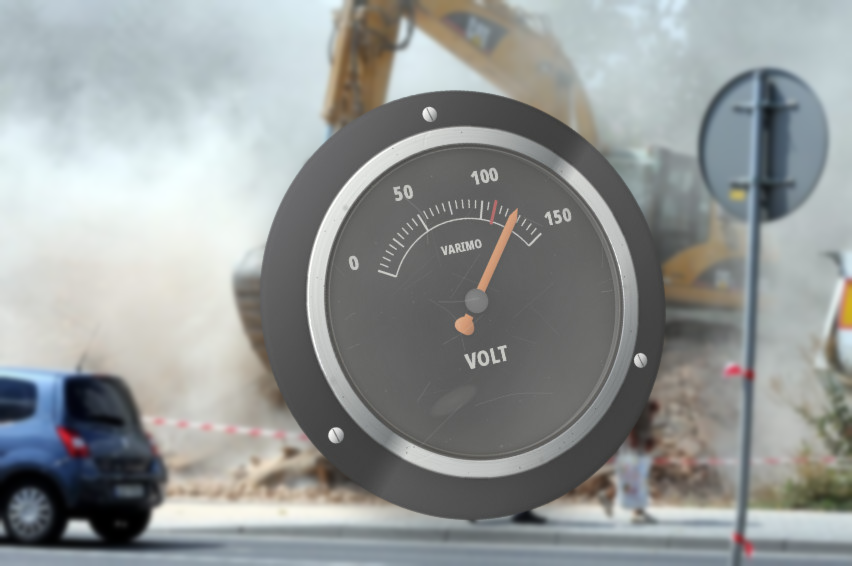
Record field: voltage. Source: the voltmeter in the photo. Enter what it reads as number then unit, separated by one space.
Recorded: 125 V
